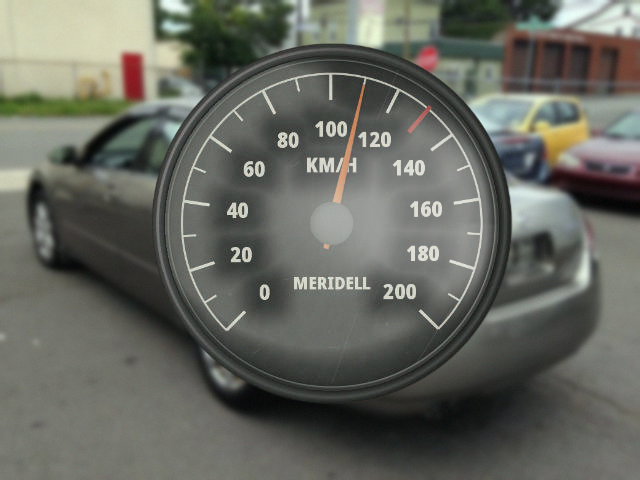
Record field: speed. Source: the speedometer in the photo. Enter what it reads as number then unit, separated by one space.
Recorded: 110 km/h
